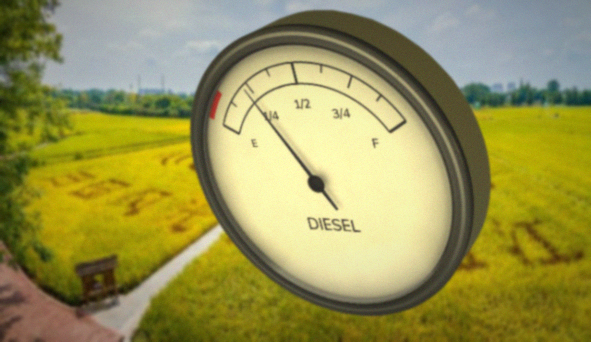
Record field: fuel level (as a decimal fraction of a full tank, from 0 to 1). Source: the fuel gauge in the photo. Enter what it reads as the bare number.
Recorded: 0.25
